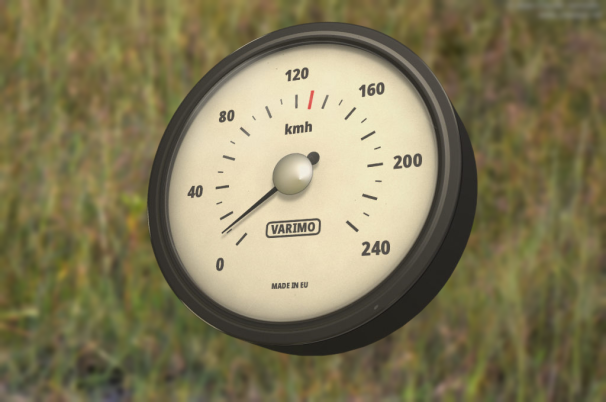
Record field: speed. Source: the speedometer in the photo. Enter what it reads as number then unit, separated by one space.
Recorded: 10 km/h
